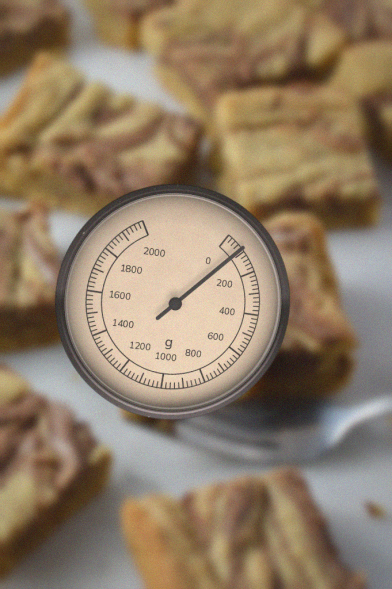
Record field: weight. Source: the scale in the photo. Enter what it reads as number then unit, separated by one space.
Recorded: 80 g
